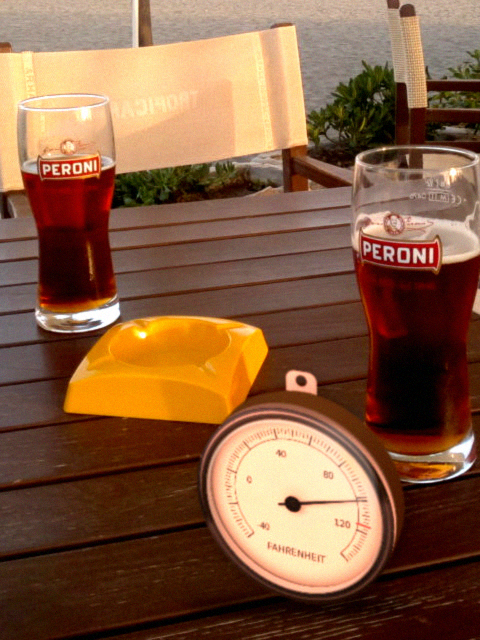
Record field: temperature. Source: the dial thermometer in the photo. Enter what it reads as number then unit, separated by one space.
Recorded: 100 °F
